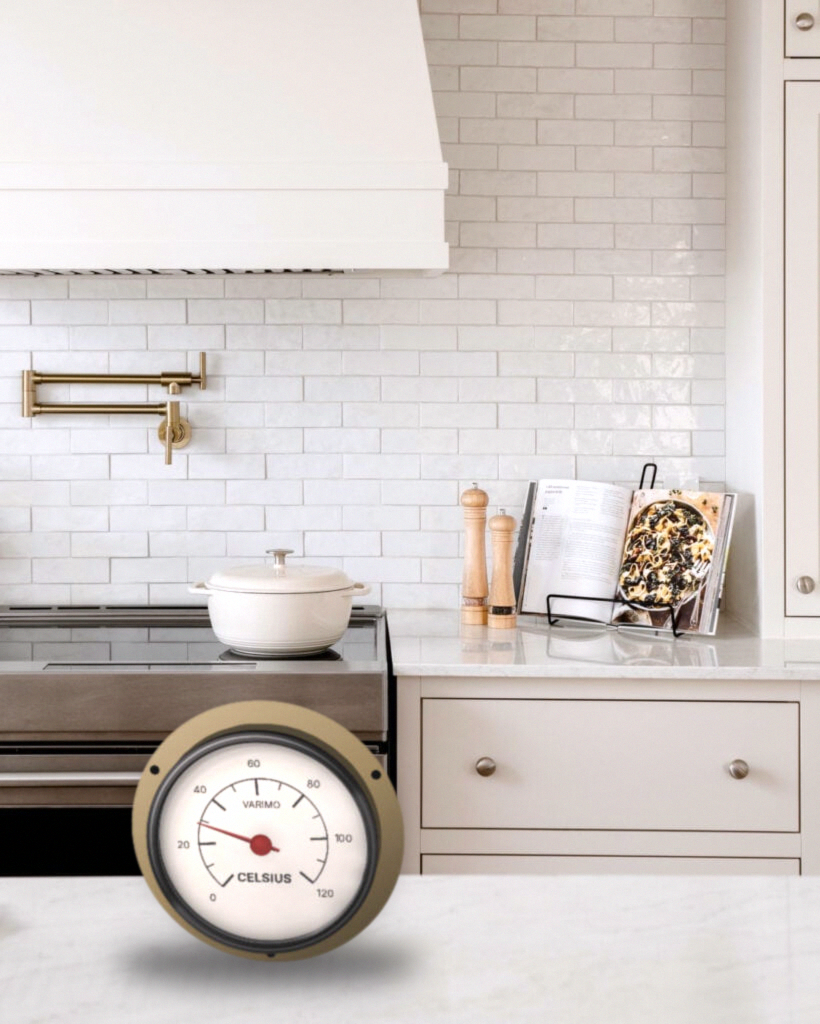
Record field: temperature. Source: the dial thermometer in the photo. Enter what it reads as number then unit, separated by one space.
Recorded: 30 °C
